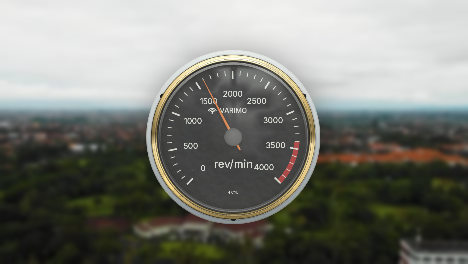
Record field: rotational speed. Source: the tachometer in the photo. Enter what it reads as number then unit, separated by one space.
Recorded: 1600 rpm
